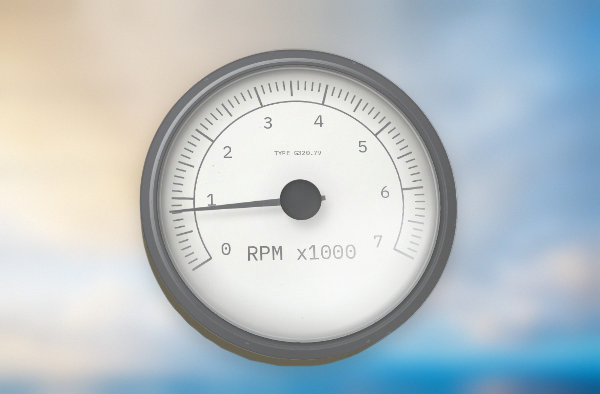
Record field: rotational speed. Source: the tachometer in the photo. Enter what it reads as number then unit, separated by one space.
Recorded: 800 rpm
